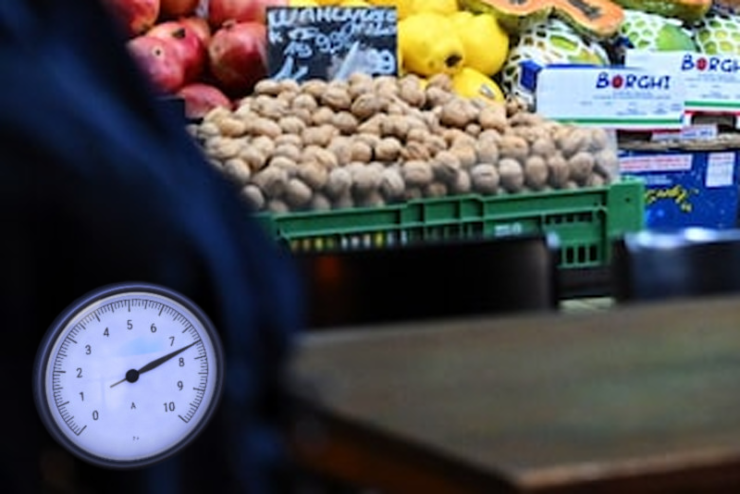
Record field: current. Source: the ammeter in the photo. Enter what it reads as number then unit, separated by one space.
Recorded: 7.5 A
